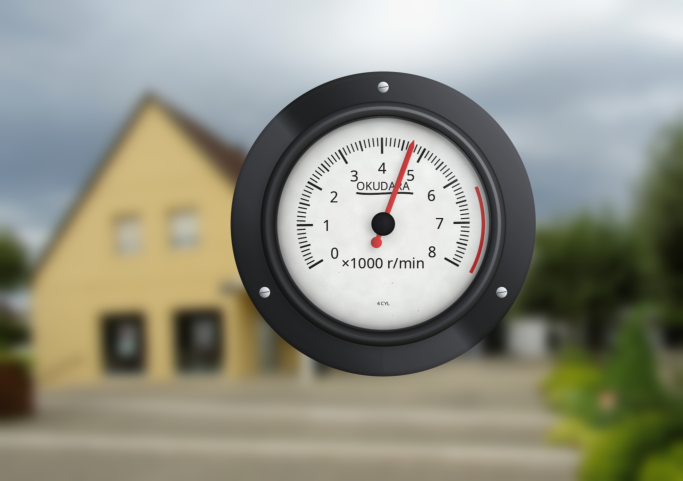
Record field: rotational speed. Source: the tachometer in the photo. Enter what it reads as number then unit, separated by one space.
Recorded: 4700 rpm
